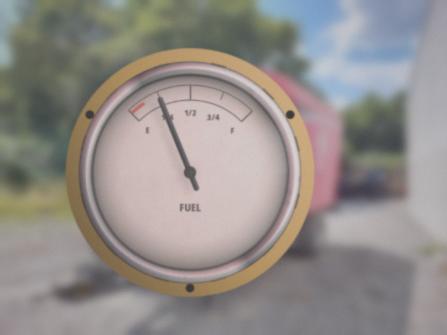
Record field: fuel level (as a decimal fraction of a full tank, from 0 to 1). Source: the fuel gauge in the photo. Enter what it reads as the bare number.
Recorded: 0.25
